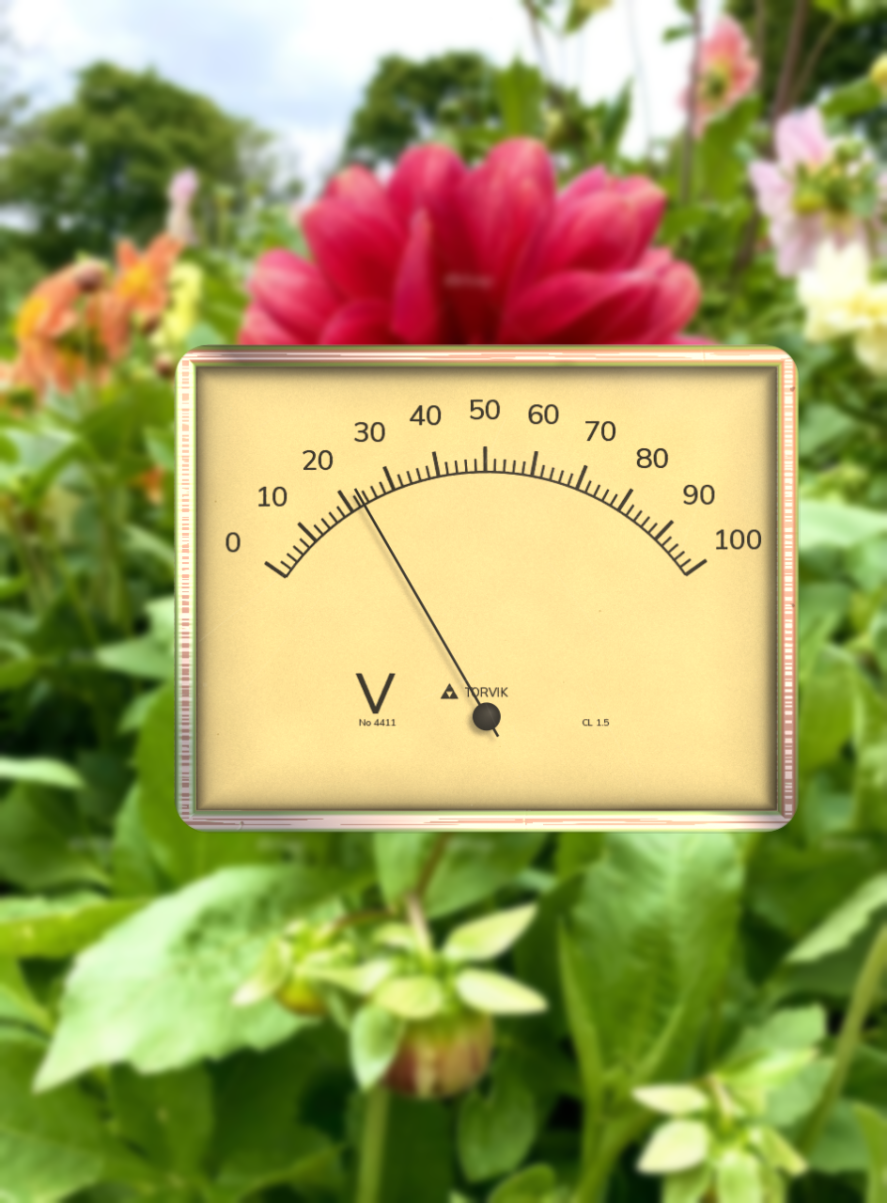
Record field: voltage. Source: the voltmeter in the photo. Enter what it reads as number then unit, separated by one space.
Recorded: 23 V
